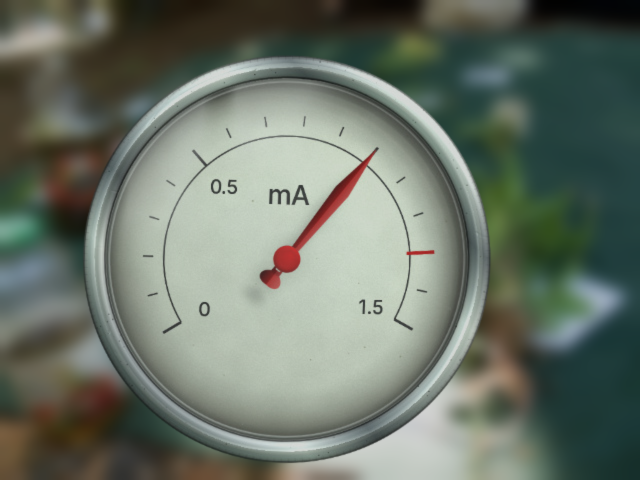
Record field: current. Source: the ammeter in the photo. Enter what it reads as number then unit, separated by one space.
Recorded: 1 mA
